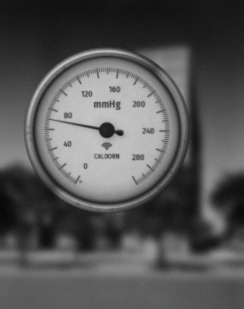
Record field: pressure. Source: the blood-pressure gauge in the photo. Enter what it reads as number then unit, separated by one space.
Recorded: 70 mmHg
